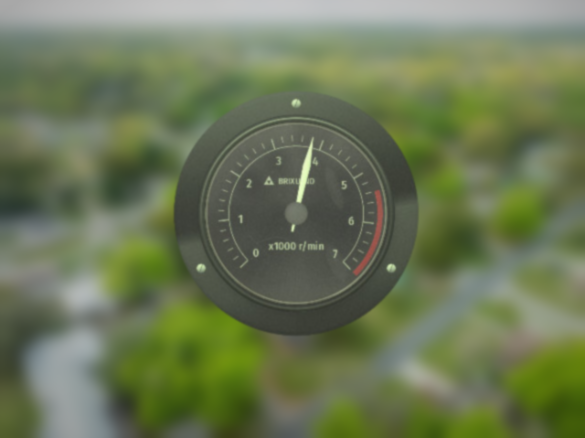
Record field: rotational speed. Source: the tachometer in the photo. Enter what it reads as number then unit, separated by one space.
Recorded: 3800 rpm
